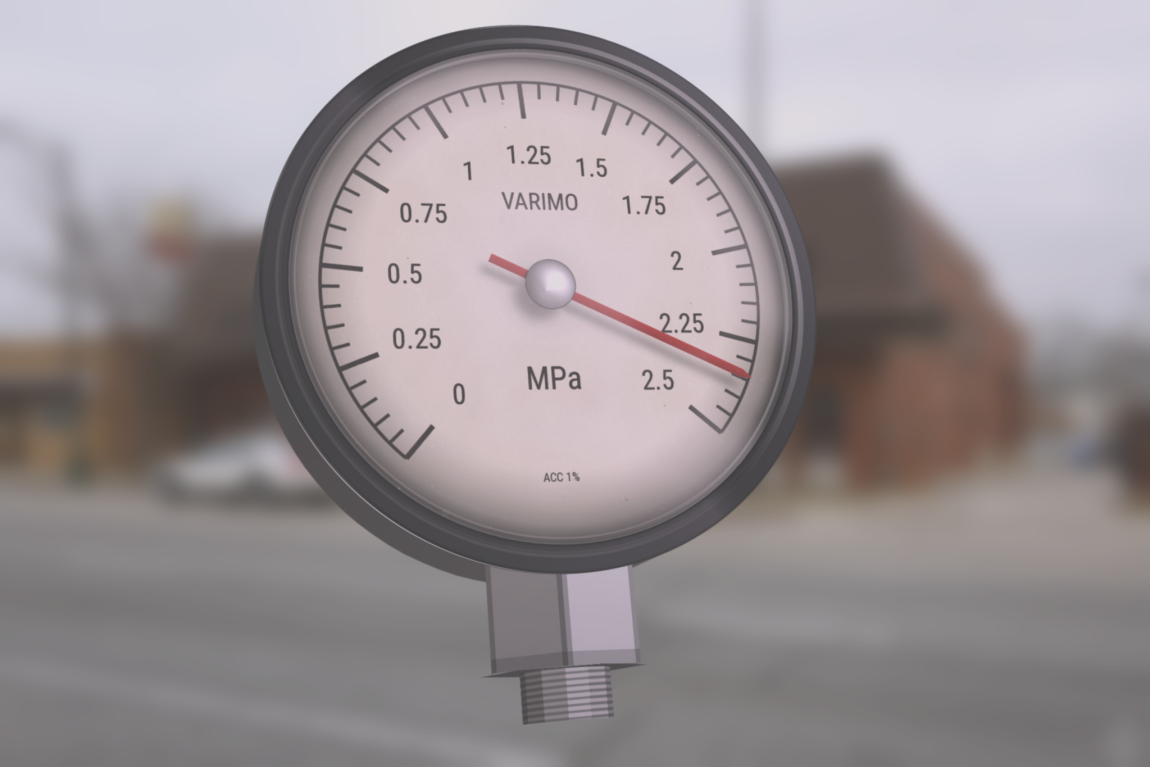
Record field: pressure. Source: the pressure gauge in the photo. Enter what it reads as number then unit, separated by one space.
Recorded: 2.35 MPa
